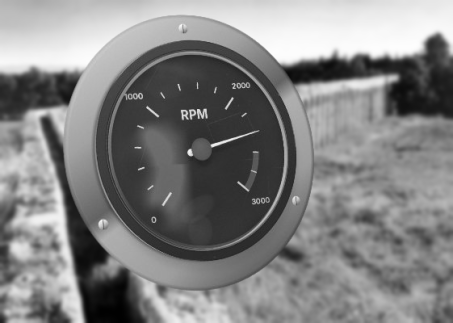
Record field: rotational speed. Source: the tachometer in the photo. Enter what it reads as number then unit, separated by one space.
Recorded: 2400 rpm
